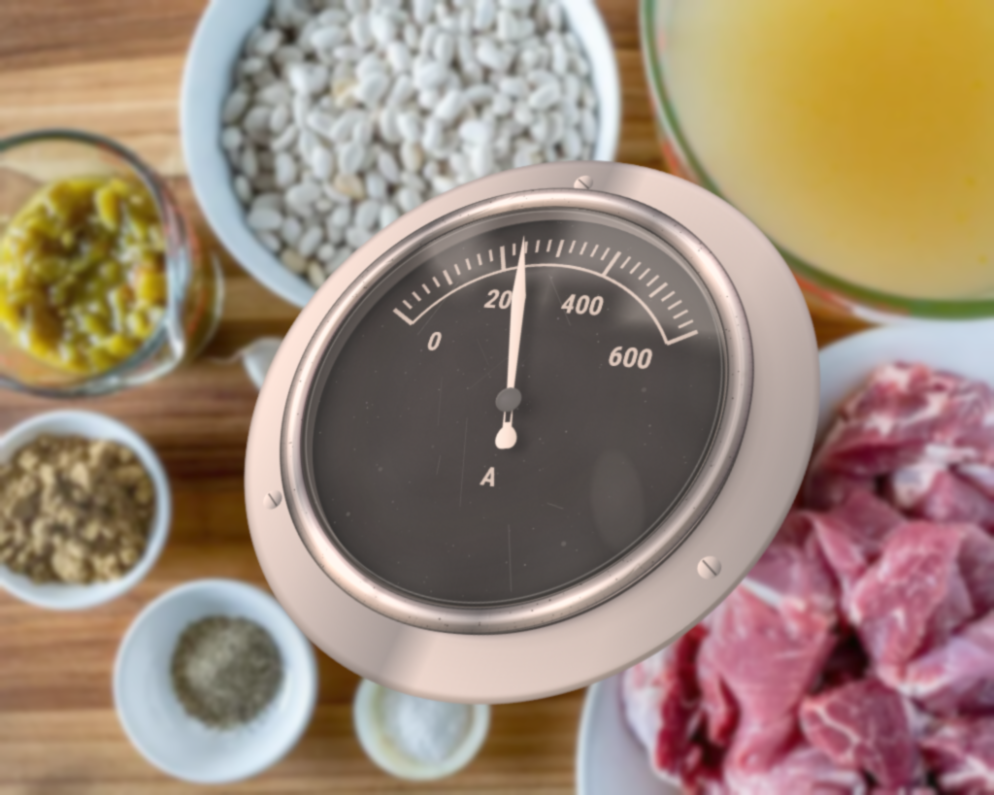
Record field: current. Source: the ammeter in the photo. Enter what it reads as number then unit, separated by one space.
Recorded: 240 A
